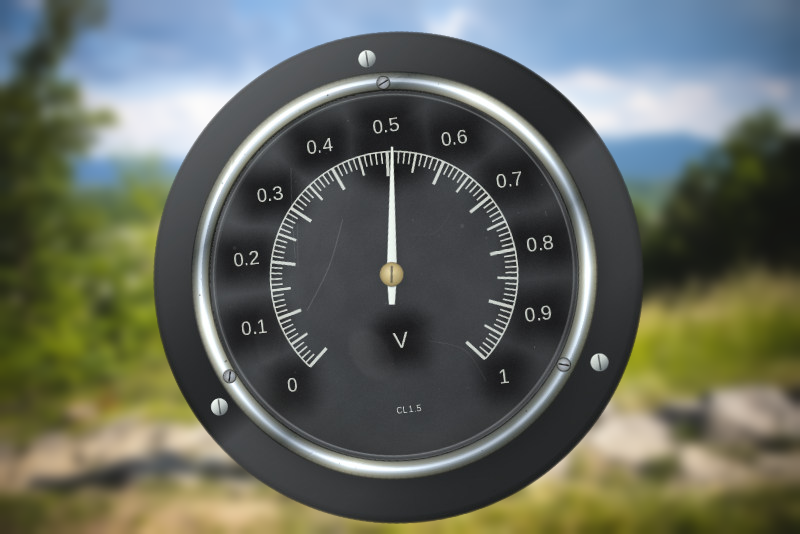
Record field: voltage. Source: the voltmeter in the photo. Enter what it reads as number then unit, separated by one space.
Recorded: 0.51 V
